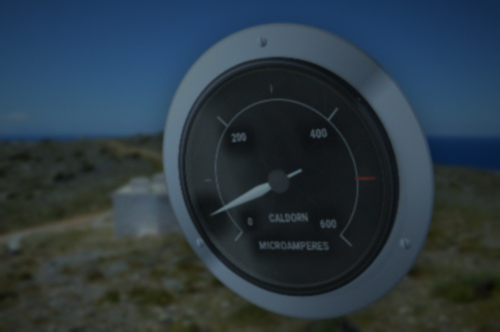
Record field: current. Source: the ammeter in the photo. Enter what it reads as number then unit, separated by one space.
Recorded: 50 µA
